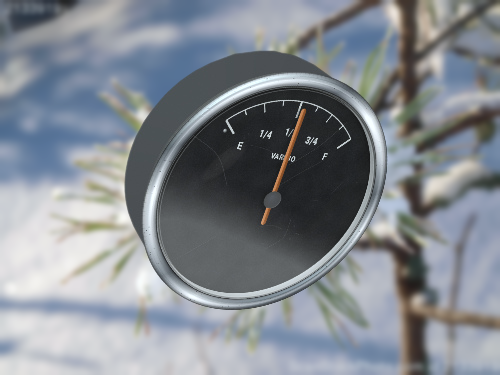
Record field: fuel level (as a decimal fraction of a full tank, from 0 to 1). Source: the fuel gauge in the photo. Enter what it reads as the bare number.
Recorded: 0.5
